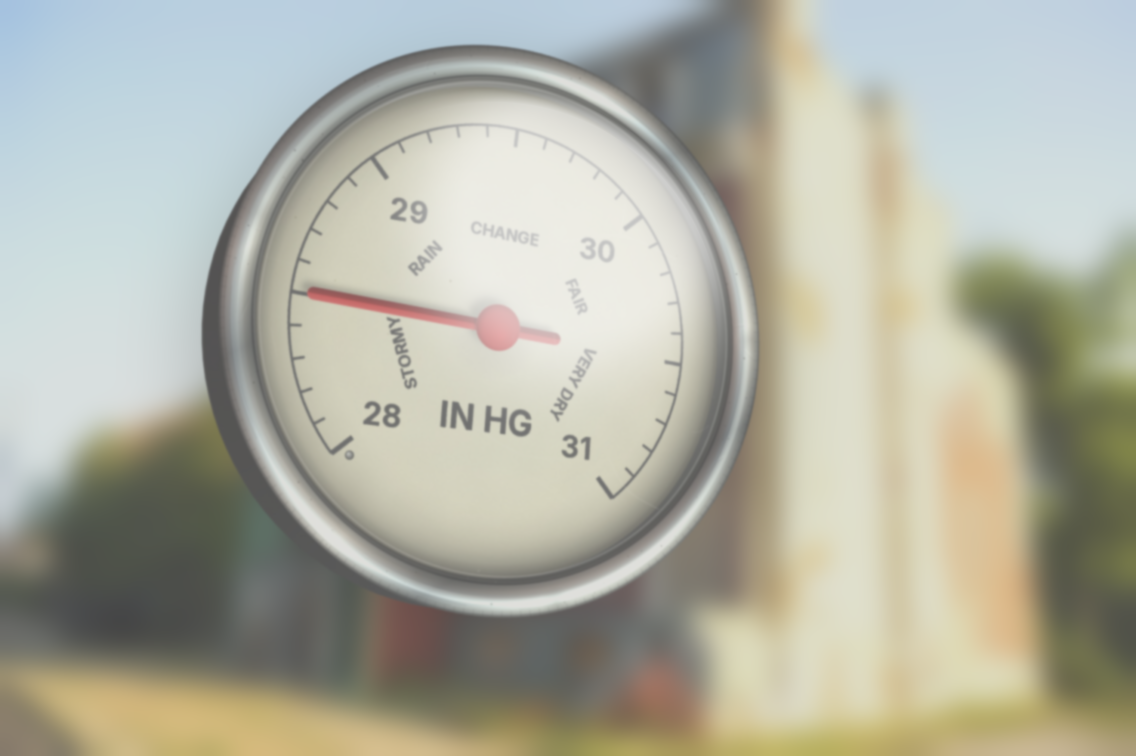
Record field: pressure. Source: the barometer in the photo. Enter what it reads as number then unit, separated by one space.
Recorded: 28.5 inHg
